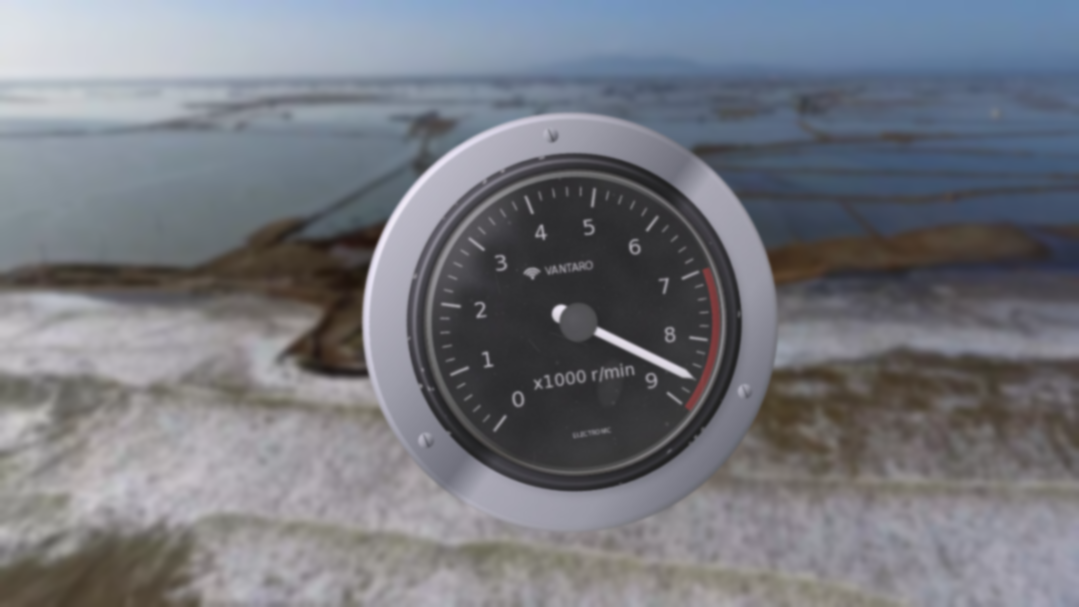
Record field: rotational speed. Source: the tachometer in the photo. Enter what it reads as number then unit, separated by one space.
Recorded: 8600 rpm
